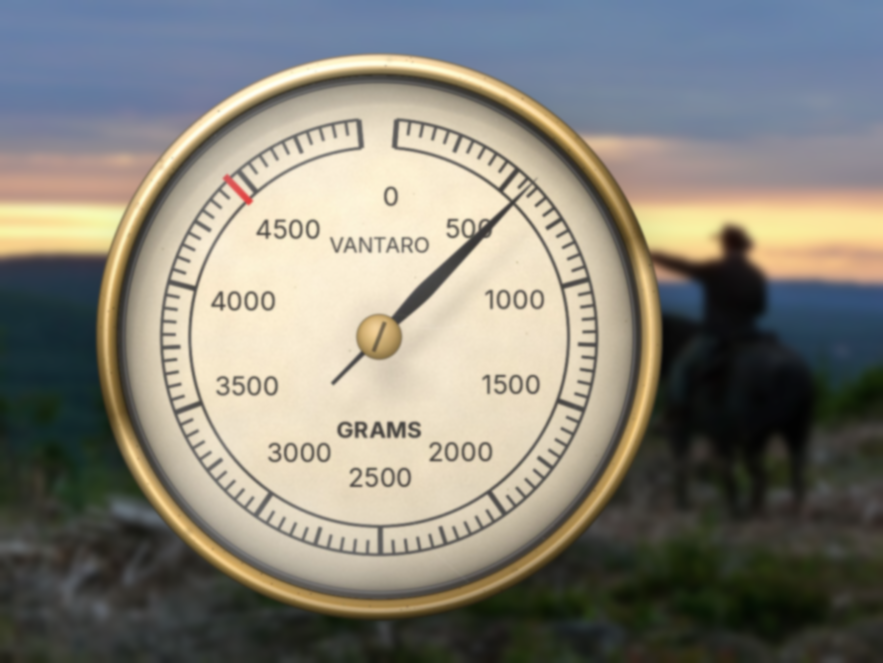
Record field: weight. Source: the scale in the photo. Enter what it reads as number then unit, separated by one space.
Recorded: 575 g
